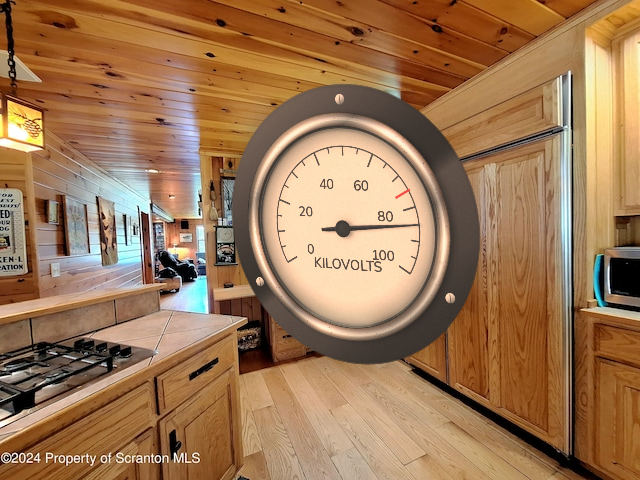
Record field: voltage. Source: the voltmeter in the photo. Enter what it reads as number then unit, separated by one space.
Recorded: 85 kV
